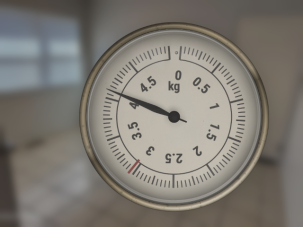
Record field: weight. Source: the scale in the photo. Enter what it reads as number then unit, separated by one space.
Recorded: 4.1 kg
